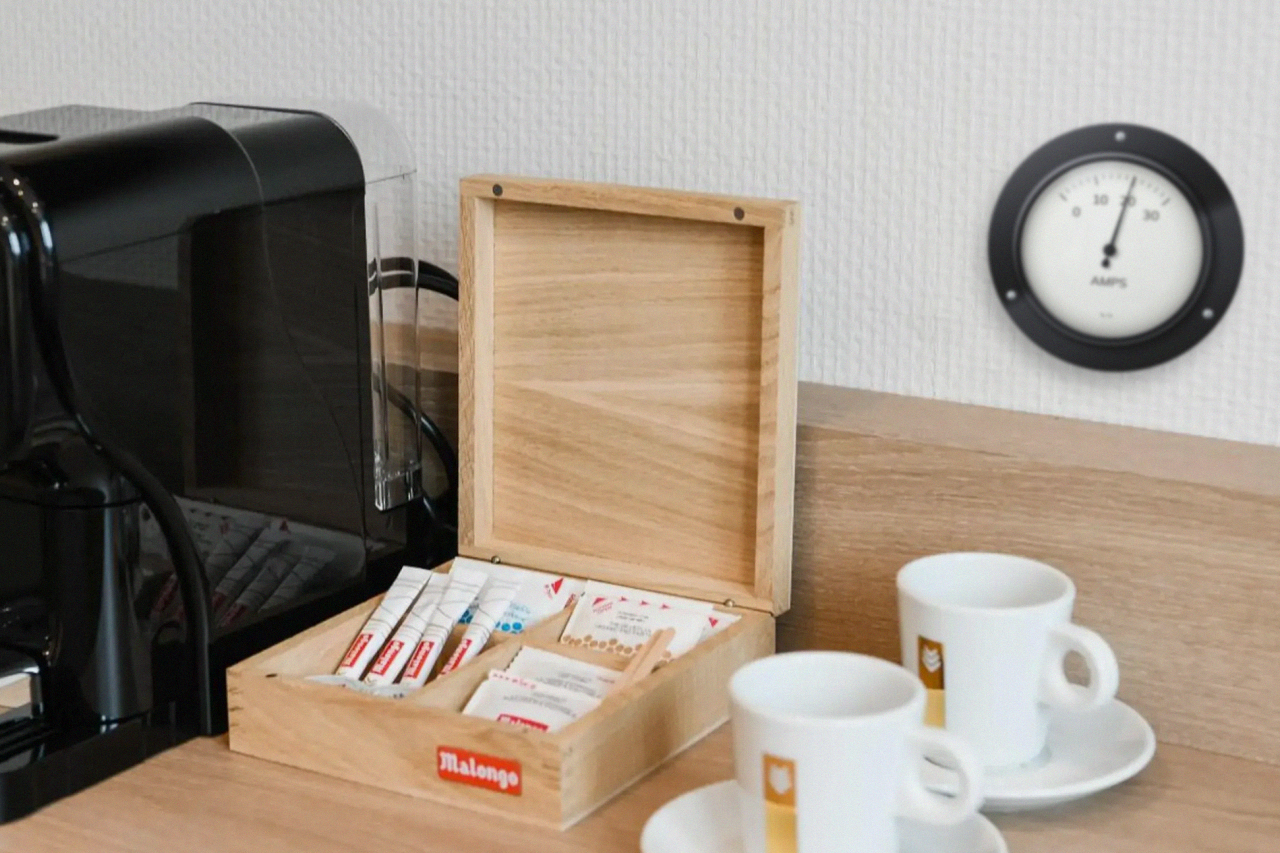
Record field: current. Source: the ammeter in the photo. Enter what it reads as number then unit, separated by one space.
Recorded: 20 A
